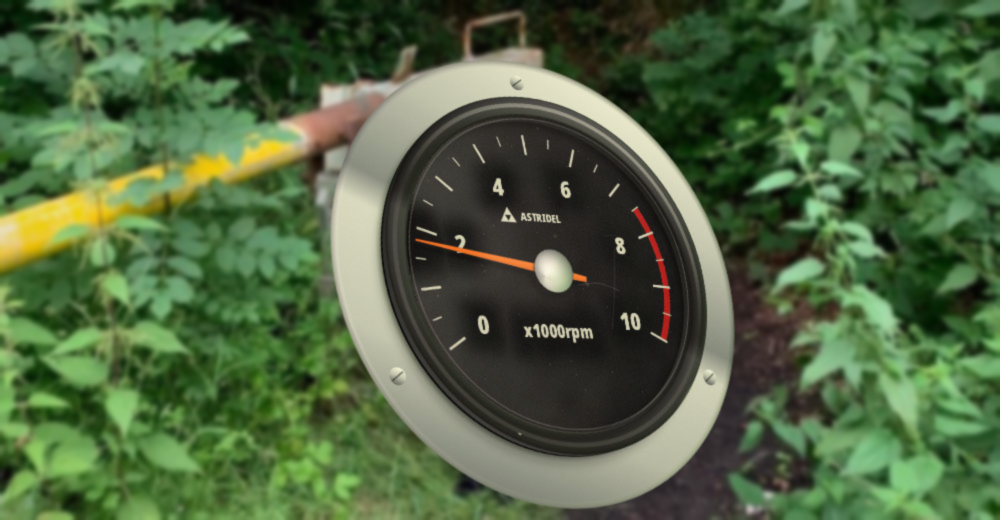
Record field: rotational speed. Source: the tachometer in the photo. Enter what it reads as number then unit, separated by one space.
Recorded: 1750 rpm
